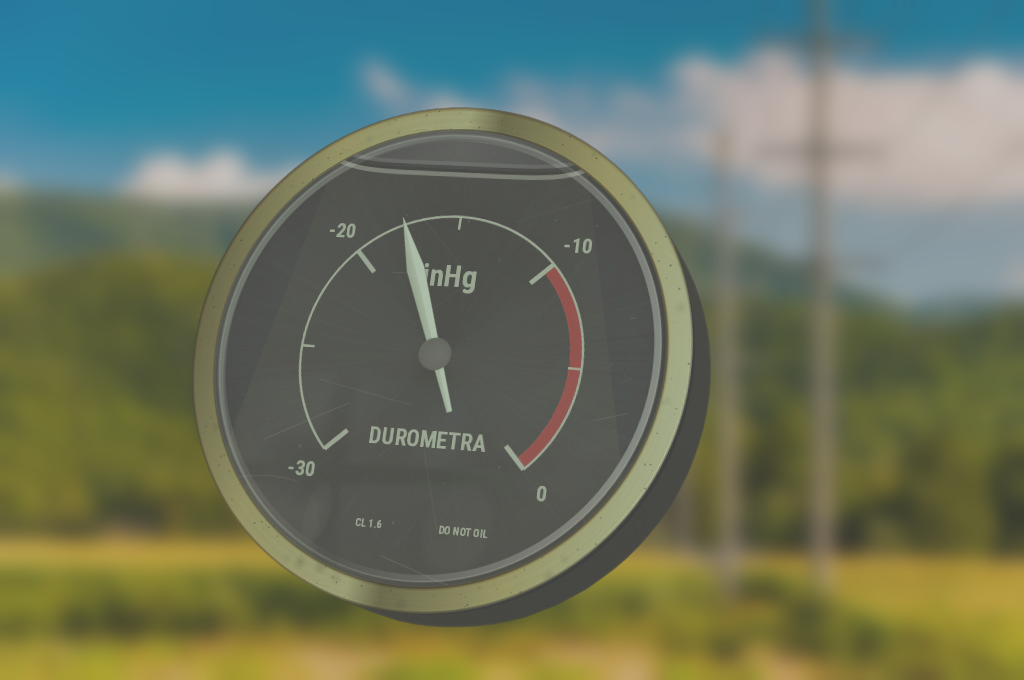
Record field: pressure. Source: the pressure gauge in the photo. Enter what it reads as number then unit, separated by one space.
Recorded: -17.5 inHg
